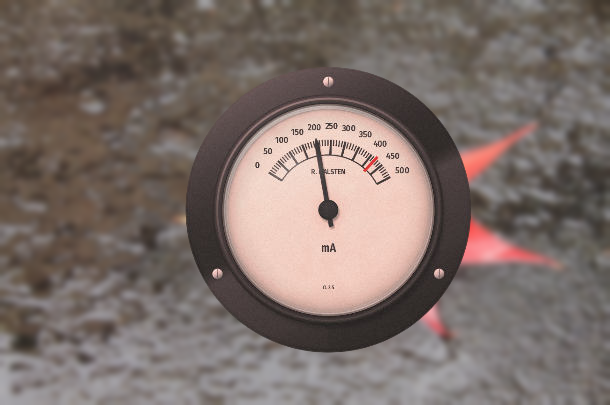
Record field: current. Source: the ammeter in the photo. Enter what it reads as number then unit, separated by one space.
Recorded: 200 mA
